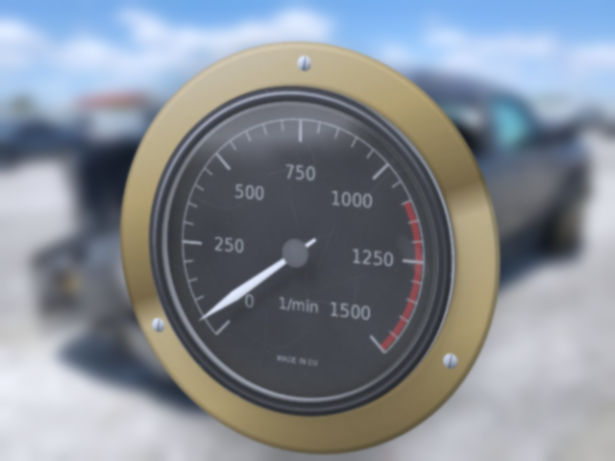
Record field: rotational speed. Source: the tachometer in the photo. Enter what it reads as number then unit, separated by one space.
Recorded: 50 rpm
